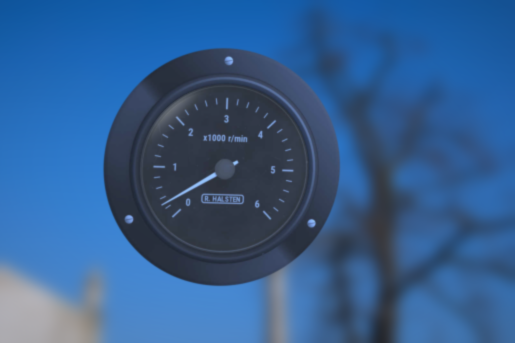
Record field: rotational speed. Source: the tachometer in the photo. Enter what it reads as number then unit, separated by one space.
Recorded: 300 rpm
